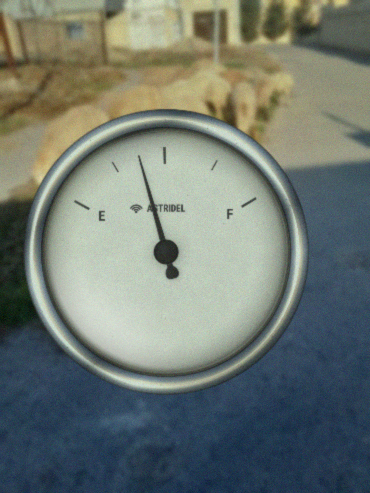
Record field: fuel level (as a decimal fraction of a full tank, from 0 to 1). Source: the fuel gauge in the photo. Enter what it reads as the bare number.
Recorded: 0.375
